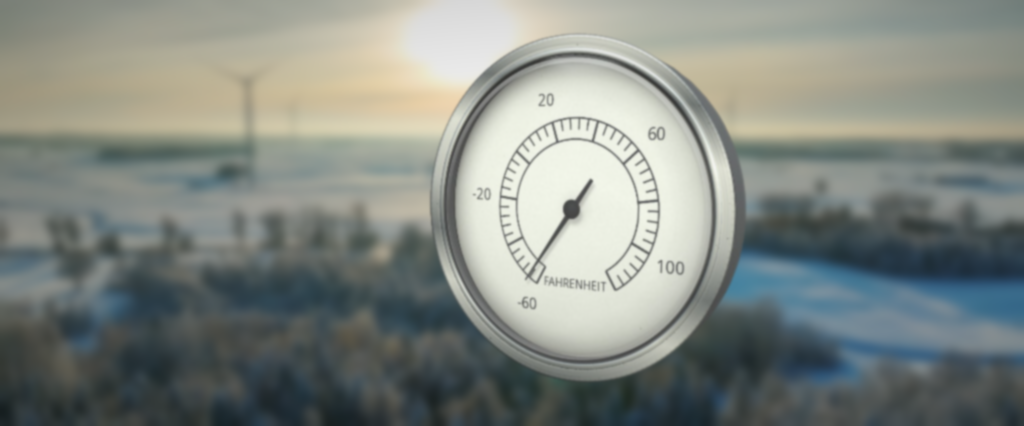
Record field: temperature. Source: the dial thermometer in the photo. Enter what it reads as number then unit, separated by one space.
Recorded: -56 °F
